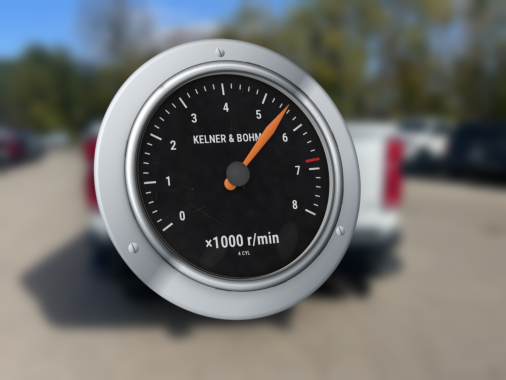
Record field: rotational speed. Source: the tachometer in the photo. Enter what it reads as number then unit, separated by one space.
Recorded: 5500 rpm
